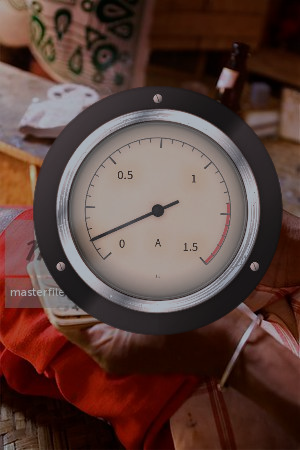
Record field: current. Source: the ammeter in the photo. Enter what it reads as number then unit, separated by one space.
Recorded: 0.1 A
